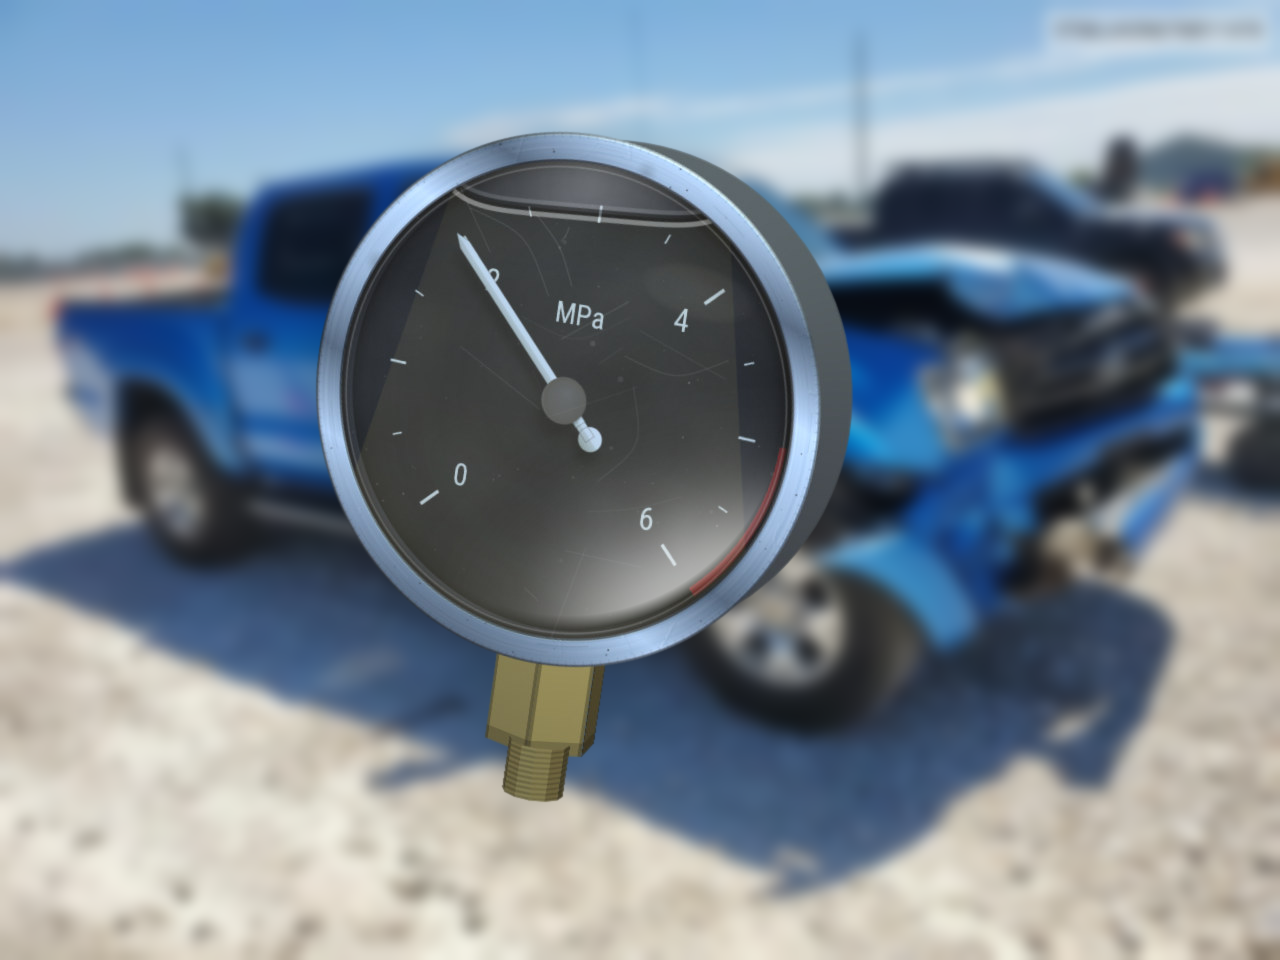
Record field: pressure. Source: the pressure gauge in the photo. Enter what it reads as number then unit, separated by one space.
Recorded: 2 MPa
